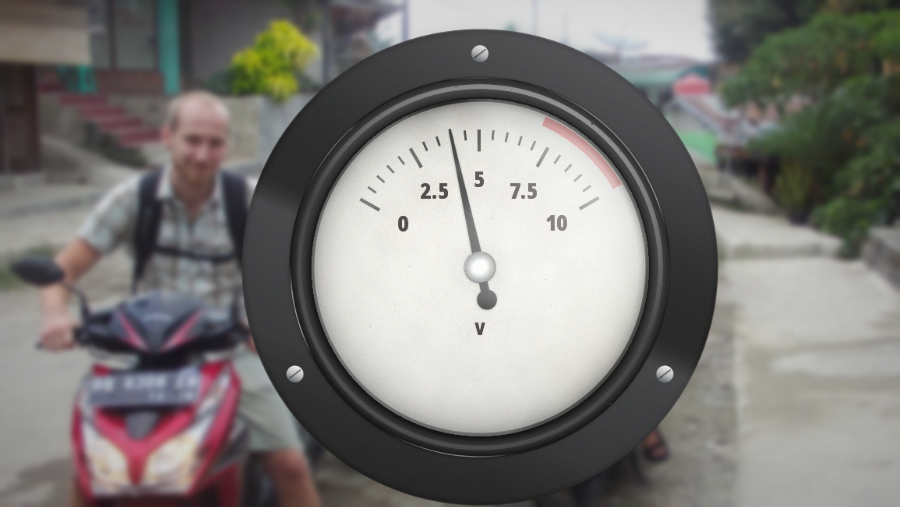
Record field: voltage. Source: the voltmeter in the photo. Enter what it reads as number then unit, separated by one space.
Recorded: 4 V
